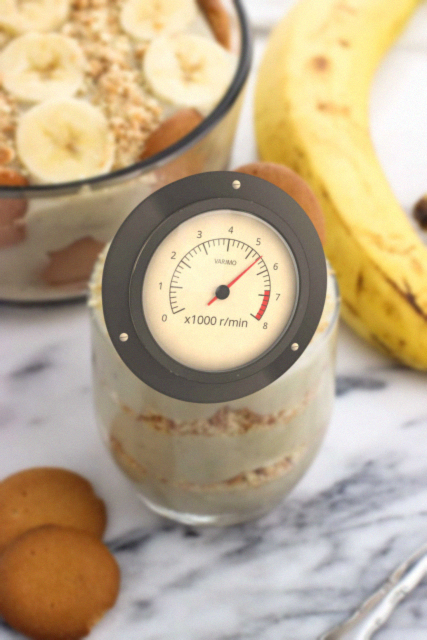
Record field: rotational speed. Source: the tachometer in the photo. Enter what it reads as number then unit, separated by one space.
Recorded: 5400 rpm
